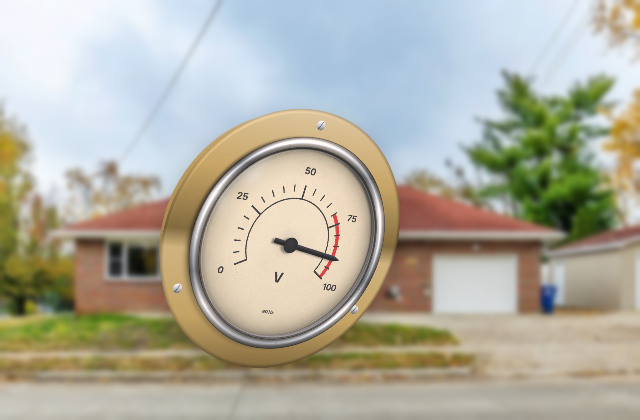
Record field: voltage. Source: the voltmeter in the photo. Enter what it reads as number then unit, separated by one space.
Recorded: 90 V
